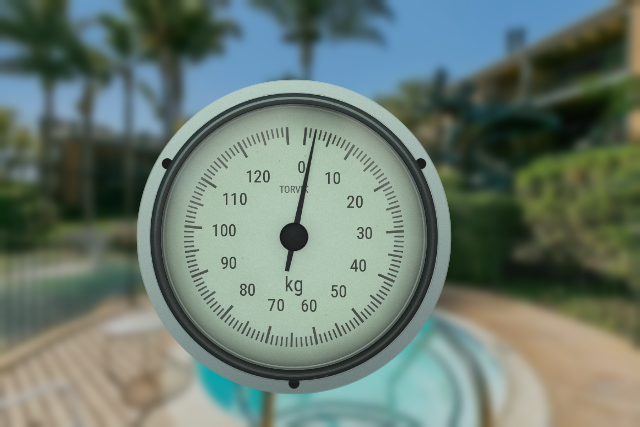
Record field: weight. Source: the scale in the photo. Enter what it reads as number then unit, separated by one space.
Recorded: 2 kg
